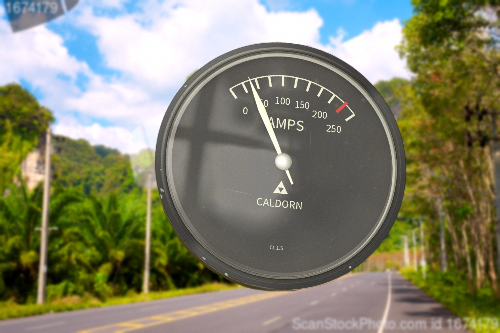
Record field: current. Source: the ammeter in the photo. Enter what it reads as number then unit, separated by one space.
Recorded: 37.5 A
